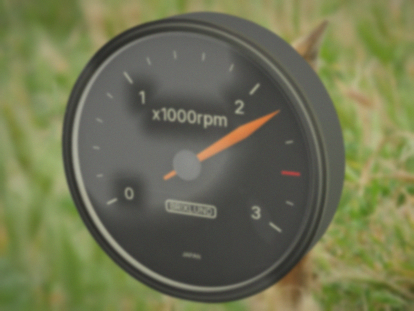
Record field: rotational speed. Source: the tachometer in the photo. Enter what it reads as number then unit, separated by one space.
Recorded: 2200 rpm
